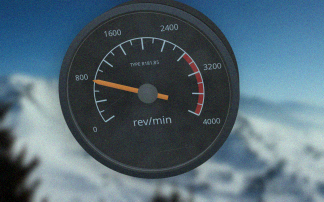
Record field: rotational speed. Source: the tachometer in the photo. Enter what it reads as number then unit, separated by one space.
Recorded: 800 rpm
